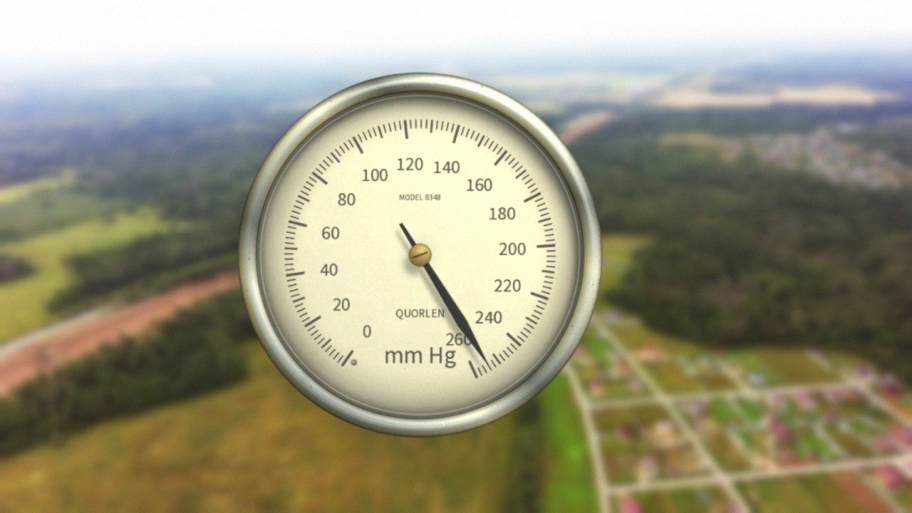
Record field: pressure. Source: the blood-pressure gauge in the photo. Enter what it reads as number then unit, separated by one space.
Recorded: 254 mmHg
